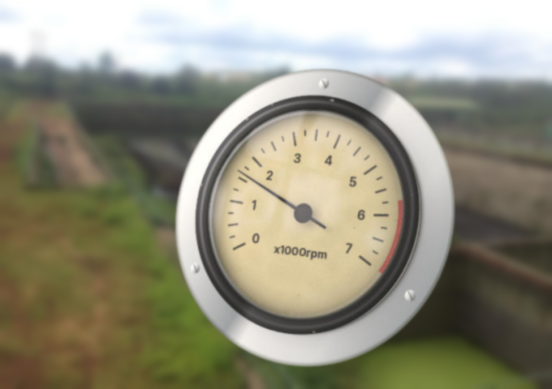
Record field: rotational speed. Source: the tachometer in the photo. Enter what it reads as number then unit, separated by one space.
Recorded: 1625 rpm
